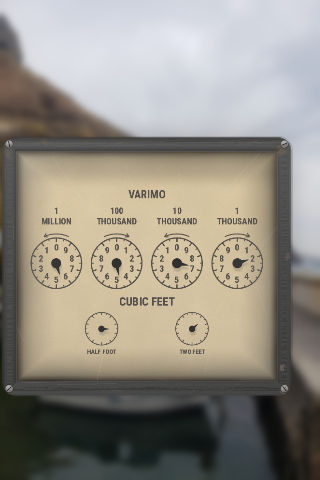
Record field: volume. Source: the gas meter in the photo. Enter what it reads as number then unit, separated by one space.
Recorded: 547200 ft³
